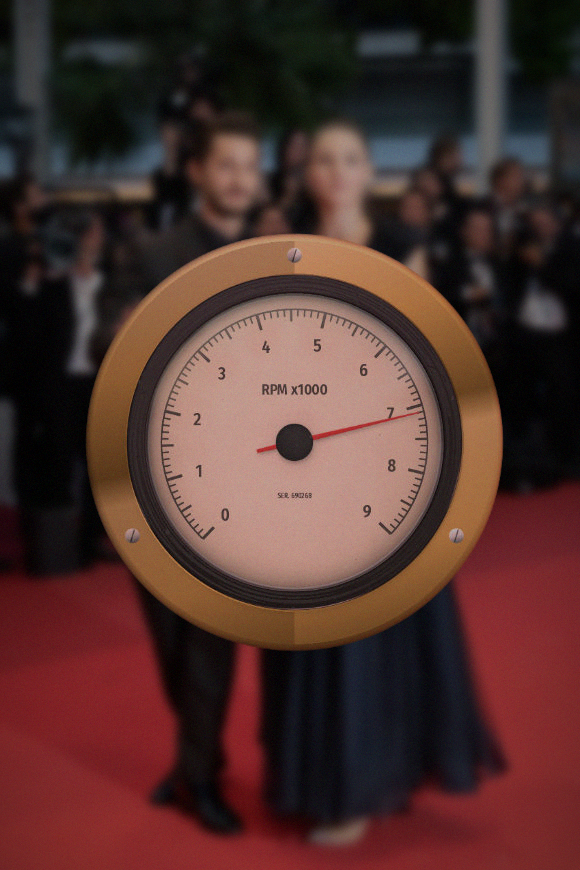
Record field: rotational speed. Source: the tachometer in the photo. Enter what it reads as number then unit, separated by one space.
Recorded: 7100 rpm
